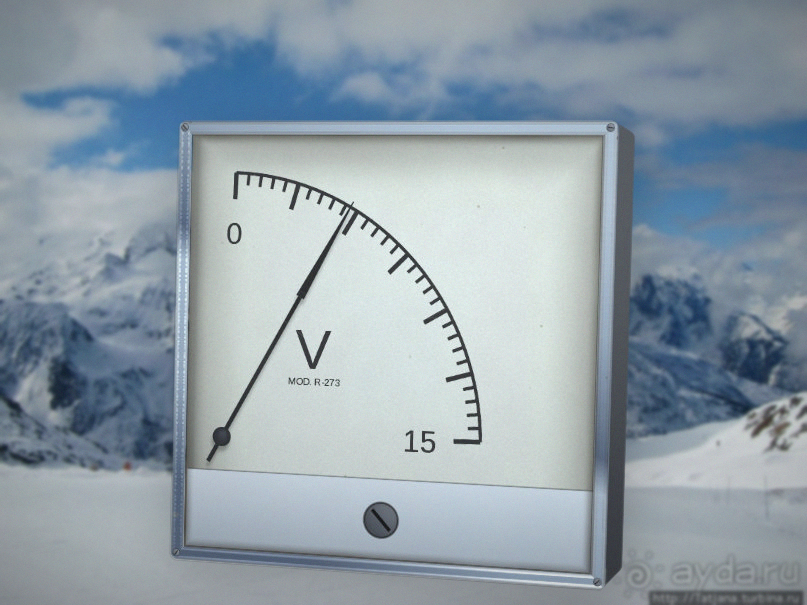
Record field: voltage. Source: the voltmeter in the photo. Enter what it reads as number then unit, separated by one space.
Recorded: 4.75 V
